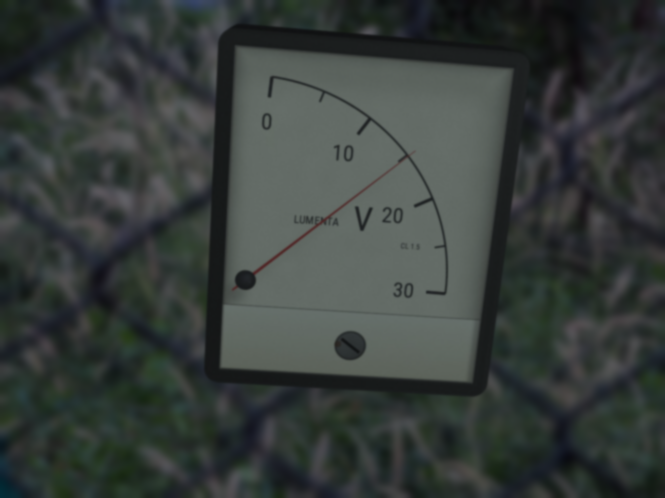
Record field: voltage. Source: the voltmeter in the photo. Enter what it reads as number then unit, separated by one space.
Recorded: 15 V
